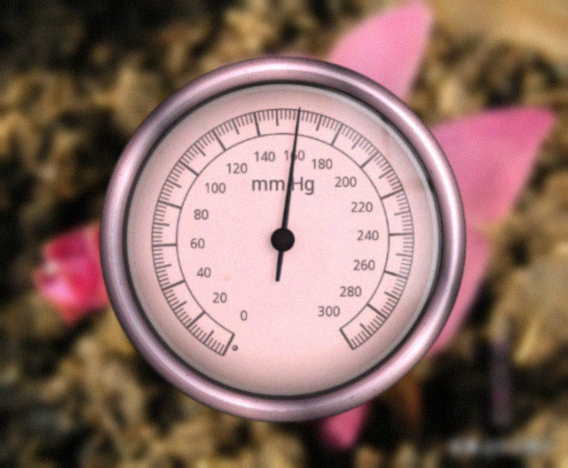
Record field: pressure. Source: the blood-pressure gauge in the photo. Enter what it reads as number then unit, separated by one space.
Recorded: 160 mmHg
